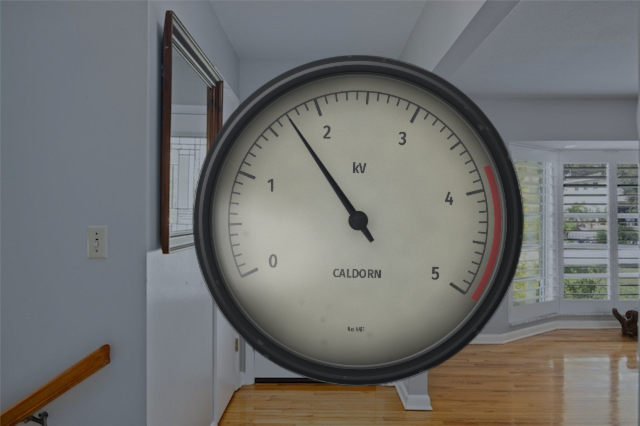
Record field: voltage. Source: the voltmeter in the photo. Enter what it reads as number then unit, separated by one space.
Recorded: 1.7 kV
